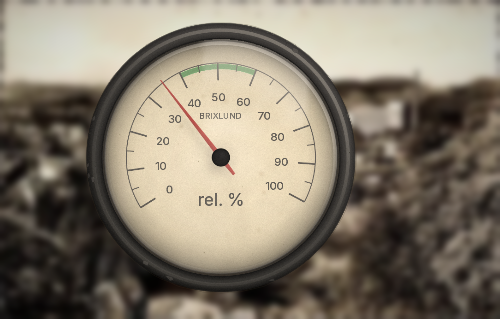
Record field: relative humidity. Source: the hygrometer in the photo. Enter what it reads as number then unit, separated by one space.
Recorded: 35 %
